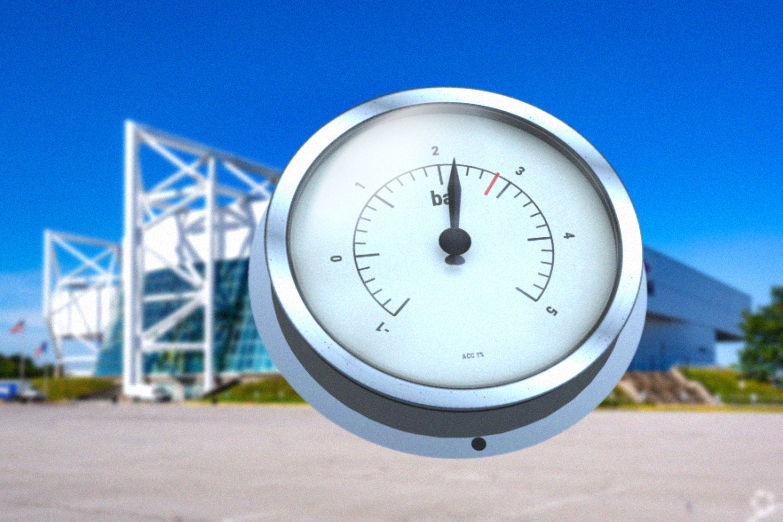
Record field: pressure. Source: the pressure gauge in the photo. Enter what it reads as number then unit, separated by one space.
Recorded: 2.2 bar
